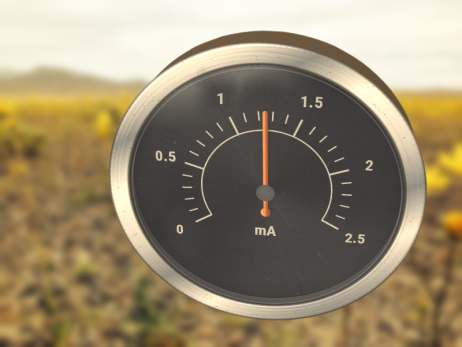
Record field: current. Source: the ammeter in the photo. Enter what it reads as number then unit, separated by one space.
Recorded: 1.25 mA
